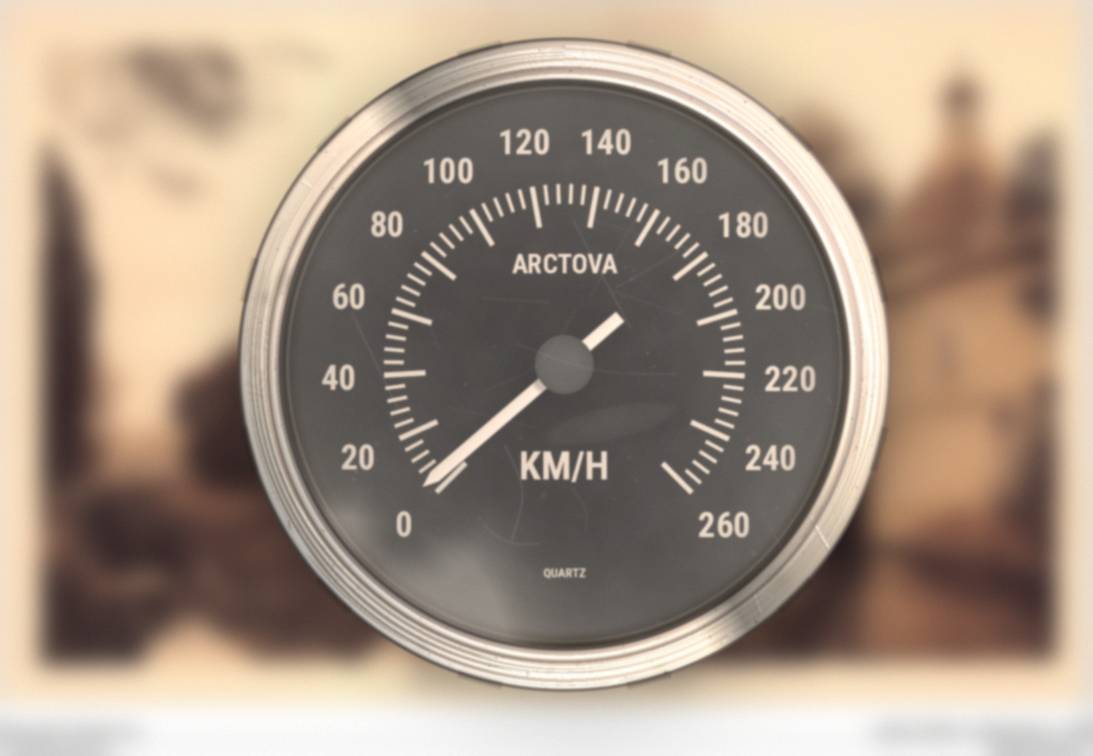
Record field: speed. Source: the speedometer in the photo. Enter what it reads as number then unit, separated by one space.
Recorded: 4 km/h
